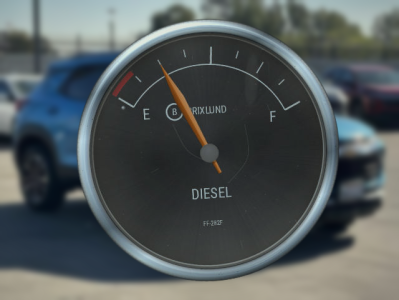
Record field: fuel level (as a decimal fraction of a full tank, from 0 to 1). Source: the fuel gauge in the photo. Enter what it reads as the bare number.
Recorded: 0.25
